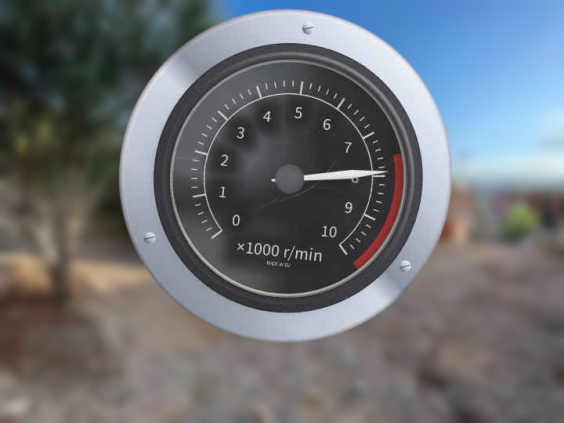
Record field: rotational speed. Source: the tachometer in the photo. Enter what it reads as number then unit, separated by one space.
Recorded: 7900 rpm
